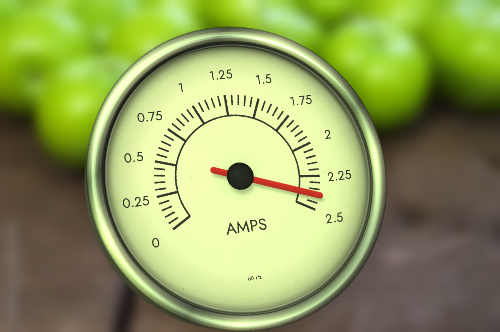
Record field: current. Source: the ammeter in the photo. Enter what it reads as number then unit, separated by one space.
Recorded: 2.4 A
